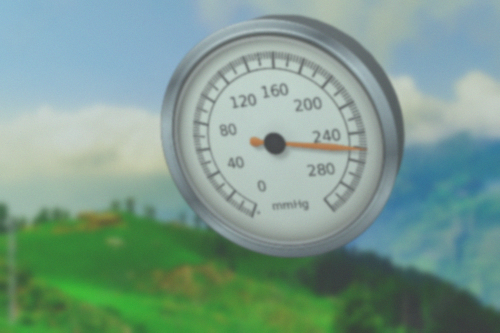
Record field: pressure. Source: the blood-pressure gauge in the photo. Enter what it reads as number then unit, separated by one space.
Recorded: 250 mmHg
